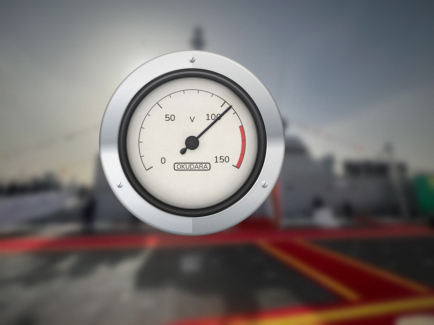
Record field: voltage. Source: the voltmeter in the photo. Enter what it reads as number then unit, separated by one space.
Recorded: 105 V
